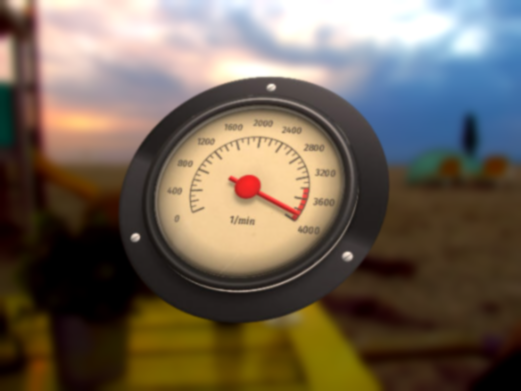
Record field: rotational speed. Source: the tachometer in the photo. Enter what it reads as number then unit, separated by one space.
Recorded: 3900 rpm
